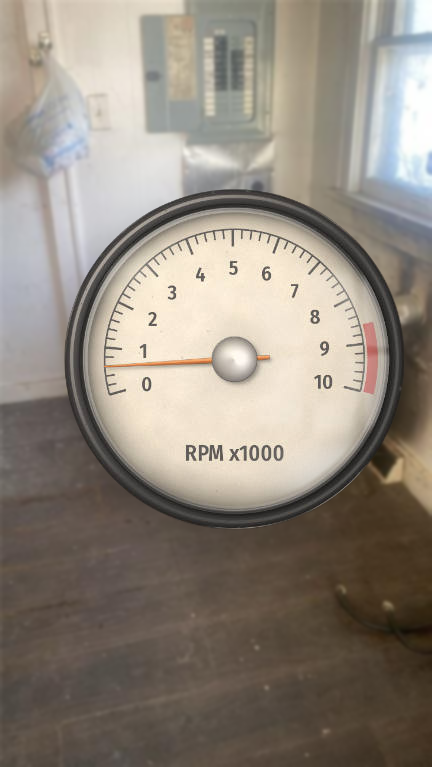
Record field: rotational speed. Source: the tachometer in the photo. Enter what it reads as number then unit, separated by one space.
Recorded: 600 rpm
